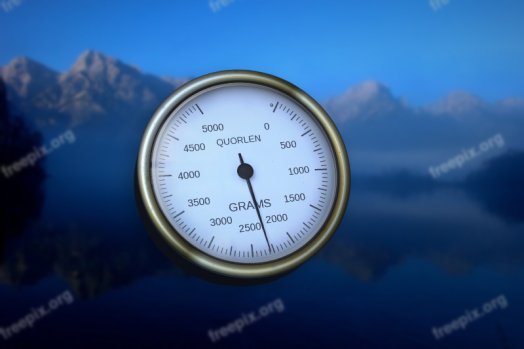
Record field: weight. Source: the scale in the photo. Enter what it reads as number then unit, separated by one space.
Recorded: 2300 g
